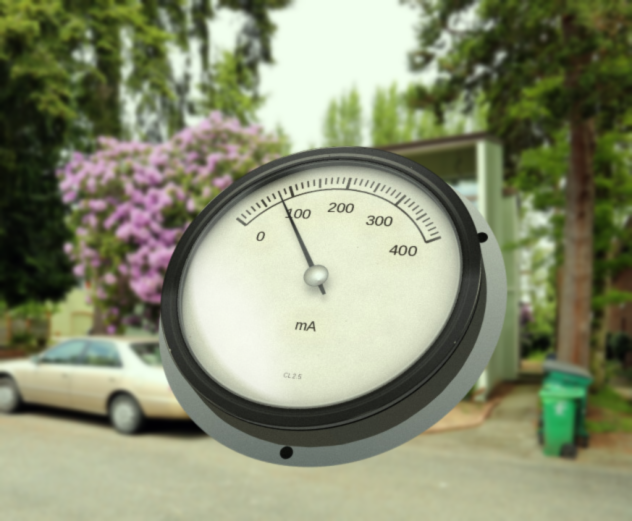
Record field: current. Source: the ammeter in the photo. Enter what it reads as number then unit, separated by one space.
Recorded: 80 mA
